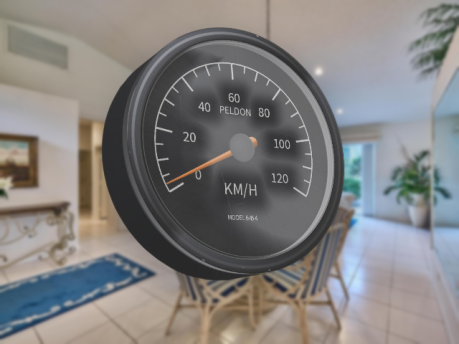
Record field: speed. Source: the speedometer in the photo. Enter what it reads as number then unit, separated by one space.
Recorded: 2.5 km/h
